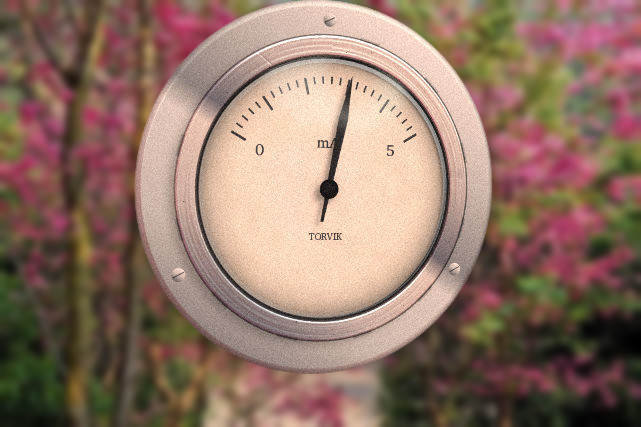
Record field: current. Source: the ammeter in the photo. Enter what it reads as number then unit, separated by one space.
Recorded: 3 mA
